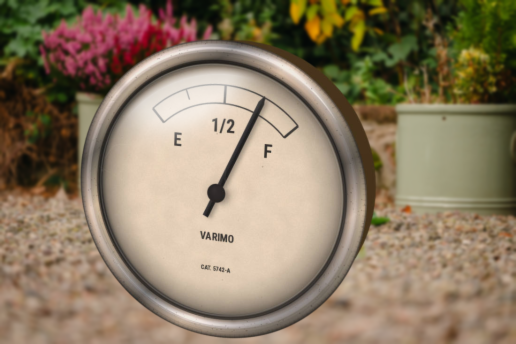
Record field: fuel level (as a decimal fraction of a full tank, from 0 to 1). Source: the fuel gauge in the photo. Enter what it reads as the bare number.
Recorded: 0.75
